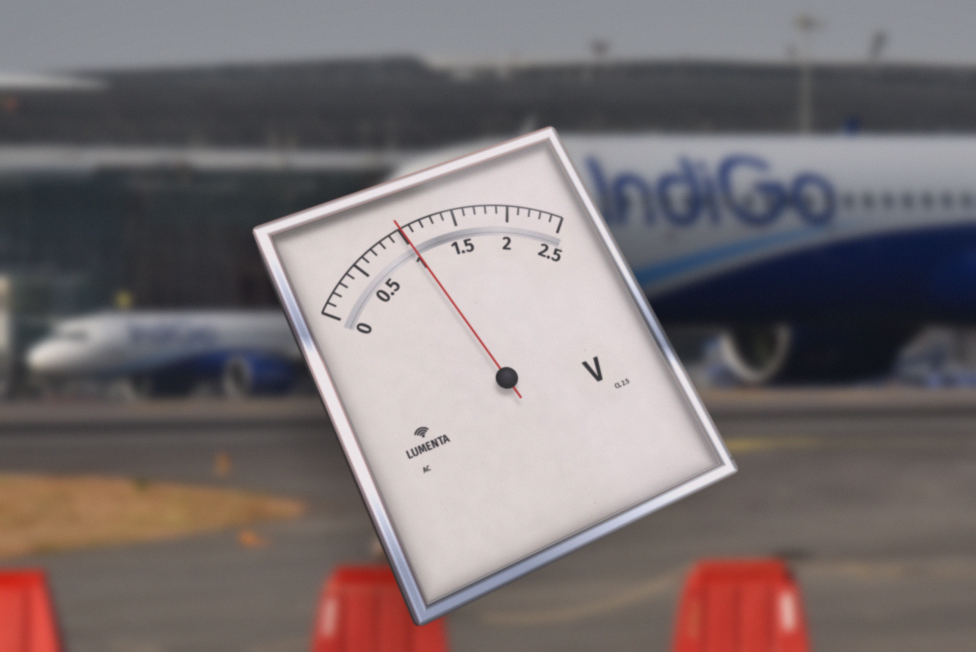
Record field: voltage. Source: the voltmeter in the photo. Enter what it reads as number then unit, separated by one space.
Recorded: 1 V
